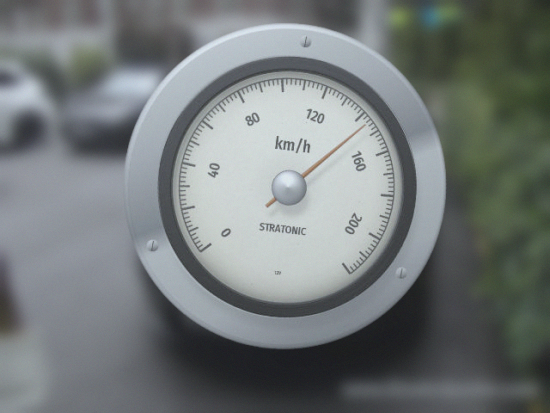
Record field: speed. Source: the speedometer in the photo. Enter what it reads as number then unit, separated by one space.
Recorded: 144 km/h
